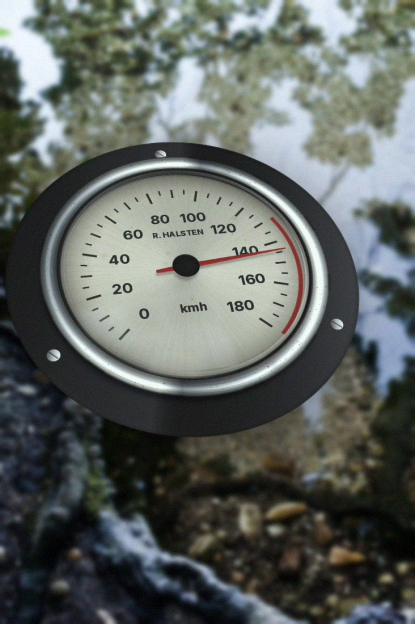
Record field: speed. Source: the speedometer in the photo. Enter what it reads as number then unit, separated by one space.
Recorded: 145 km/h
